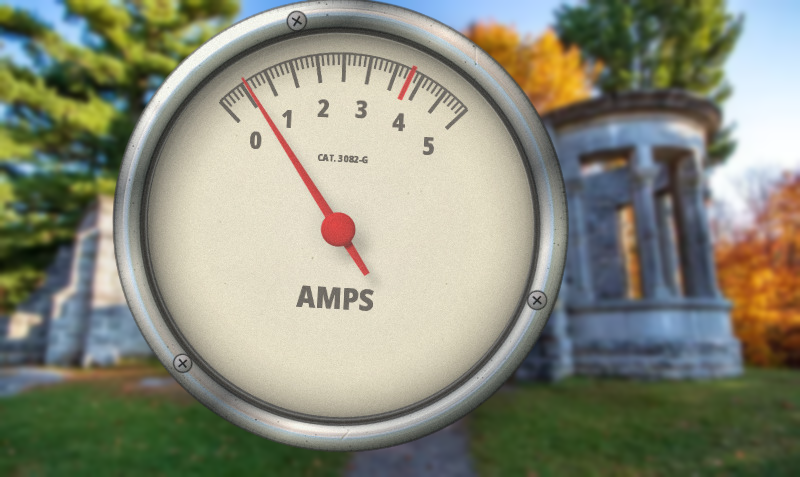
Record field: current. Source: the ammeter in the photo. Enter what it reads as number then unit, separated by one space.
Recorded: 0.6 A
